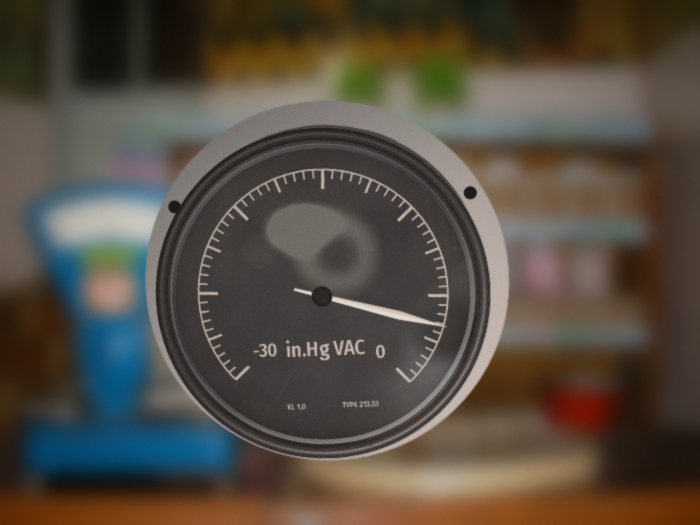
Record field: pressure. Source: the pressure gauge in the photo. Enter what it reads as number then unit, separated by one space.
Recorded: -3.5 inHg
